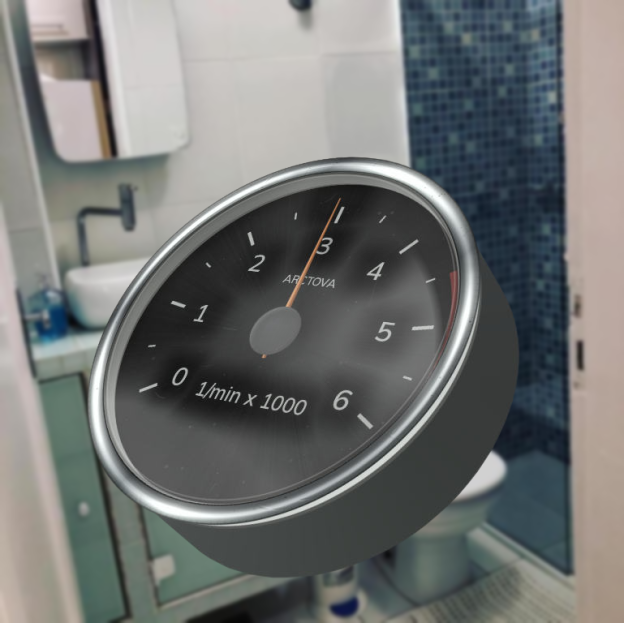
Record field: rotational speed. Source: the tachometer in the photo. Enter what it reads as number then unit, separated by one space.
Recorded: 3000 rpm
